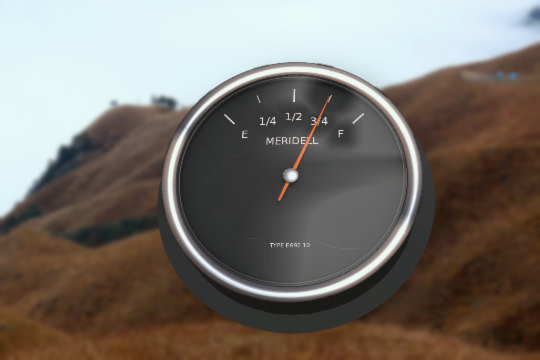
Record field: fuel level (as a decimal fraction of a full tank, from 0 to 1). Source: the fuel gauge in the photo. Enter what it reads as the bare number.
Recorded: 0.75
